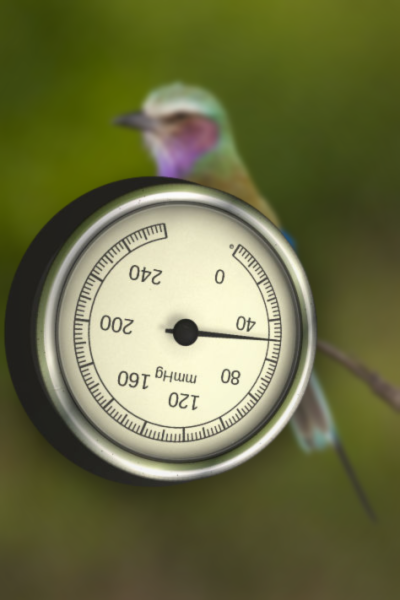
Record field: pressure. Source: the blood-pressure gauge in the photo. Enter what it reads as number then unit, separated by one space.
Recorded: 50 mmHg
